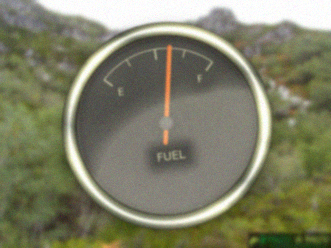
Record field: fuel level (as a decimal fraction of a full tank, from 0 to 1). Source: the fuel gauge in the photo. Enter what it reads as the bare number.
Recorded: 0.625
